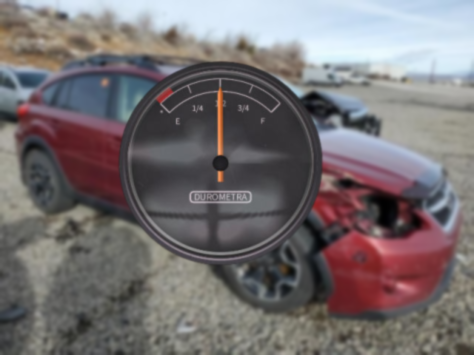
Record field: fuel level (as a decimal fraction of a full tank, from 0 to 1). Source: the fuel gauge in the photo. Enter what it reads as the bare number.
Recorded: 0.5
